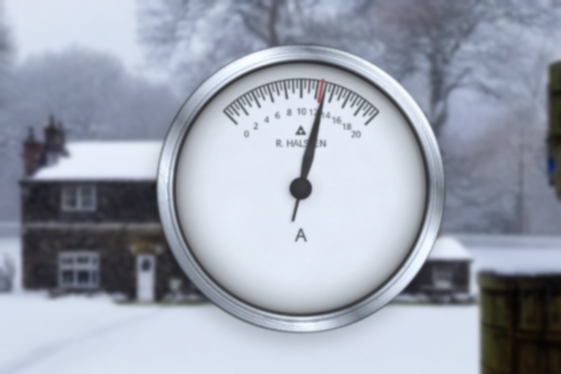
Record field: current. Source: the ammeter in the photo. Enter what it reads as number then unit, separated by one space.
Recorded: 13 A
